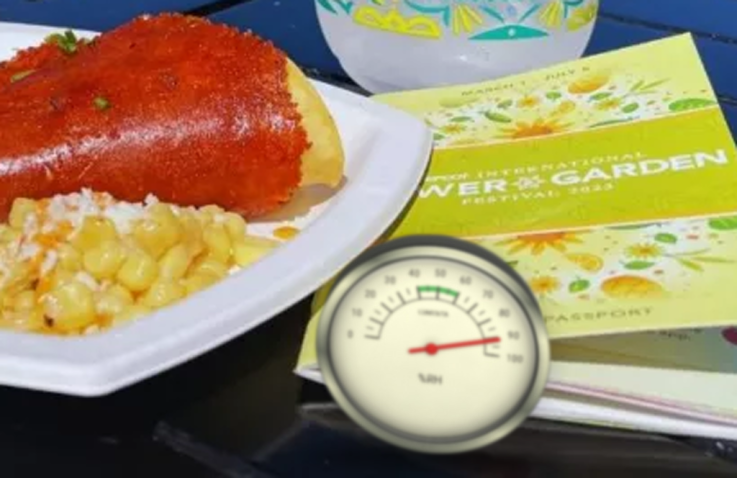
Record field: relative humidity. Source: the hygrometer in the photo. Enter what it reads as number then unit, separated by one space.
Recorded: 90 %
